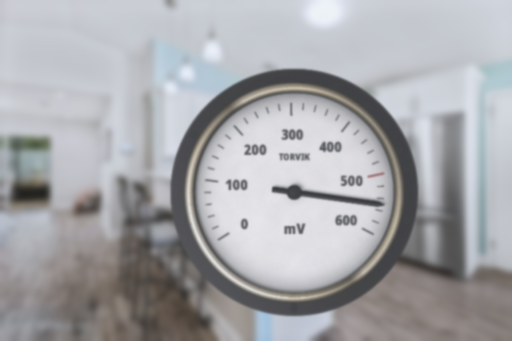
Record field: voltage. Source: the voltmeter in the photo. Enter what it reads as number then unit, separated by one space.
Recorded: 550 mV
